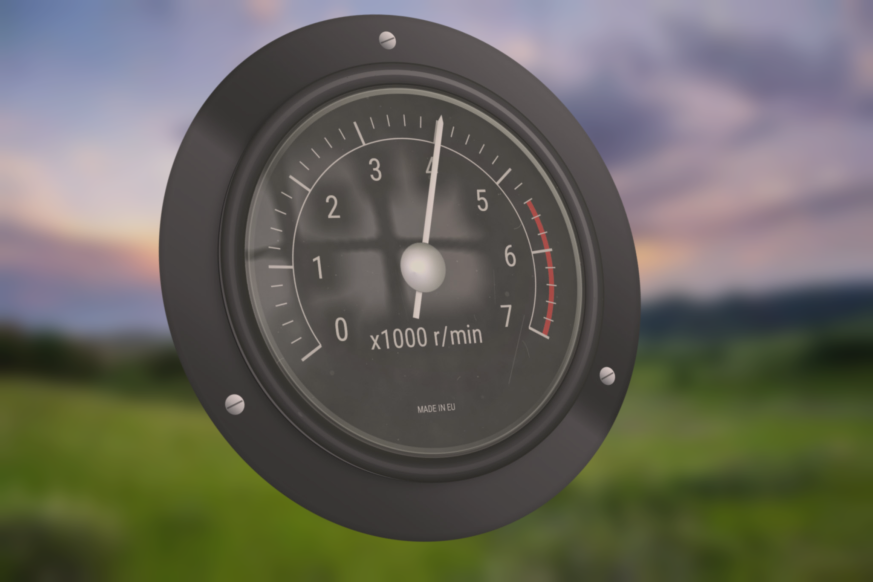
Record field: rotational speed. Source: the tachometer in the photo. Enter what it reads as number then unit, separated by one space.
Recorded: 4000 rpm
